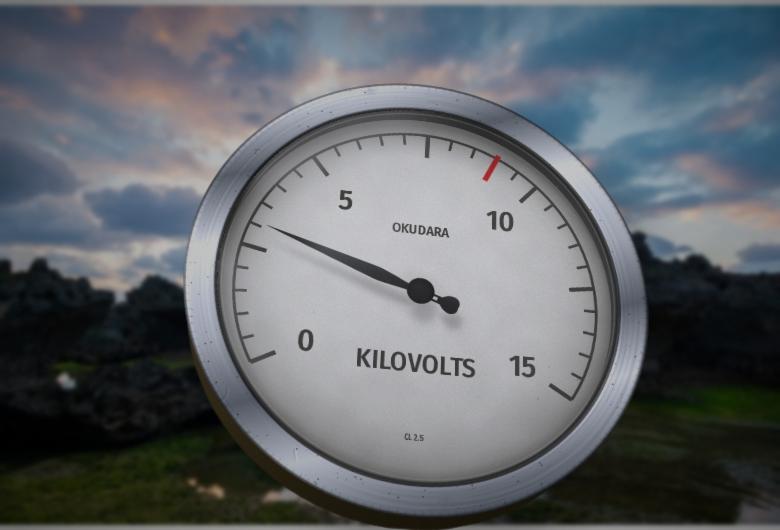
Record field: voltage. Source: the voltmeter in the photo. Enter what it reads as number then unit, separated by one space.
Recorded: 3 kV
